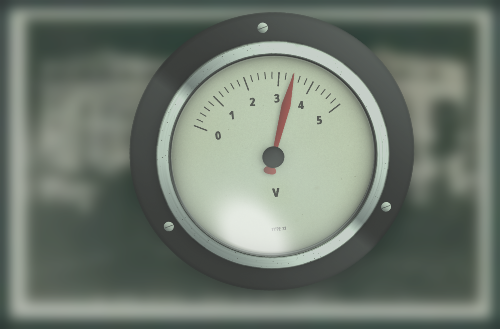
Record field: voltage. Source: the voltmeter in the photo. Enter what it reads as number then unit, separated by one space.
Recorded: 3.4 V
